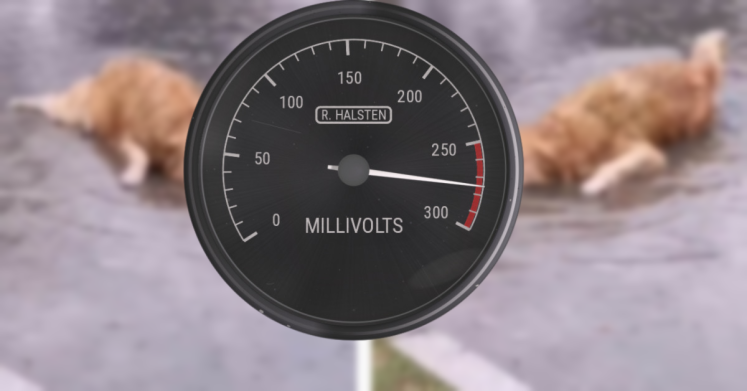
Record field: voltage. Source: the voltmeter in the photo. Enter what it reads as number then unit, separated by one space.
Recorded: 275 mV
